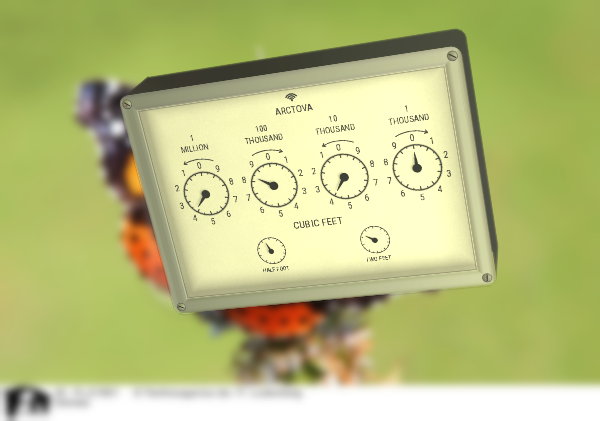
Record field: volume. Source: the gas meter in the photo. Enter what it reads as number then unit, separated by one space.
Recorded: 384000 ft³
